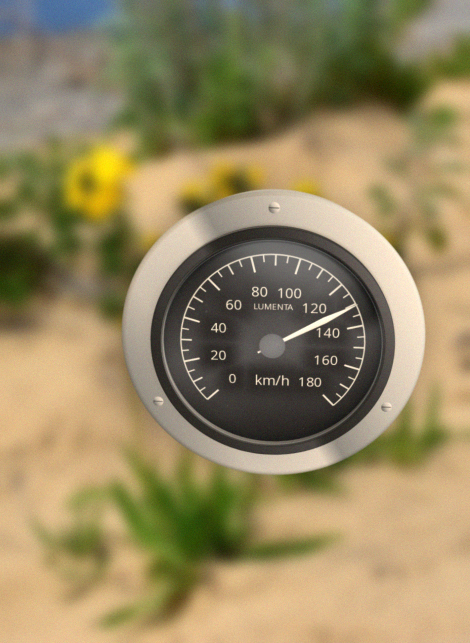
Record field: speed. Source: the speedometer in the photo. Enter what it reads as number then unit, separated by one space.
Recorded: 130 km/h
